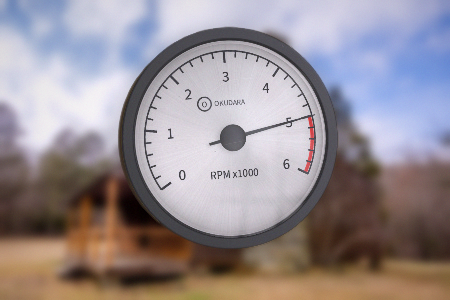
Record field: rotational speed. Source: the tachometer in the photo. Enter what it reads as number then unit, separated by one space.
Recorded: 5000 rpm
